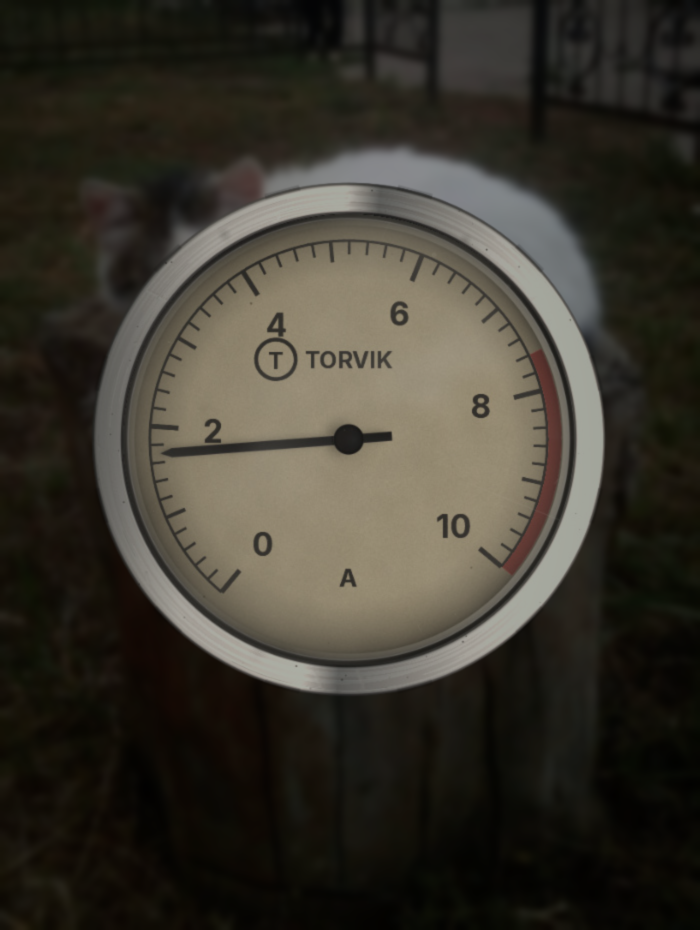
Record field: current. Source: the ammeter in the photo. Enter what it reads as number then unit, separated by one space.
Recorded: 1.7 A
